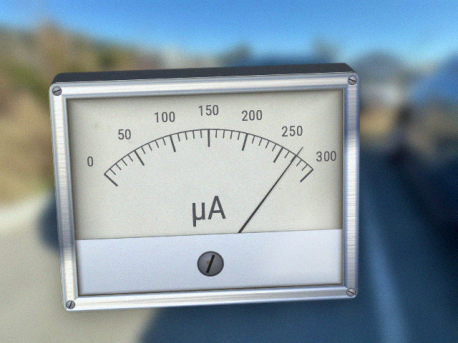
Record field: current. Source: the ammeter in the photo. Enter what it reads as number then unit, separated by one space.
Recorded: 270 µA
